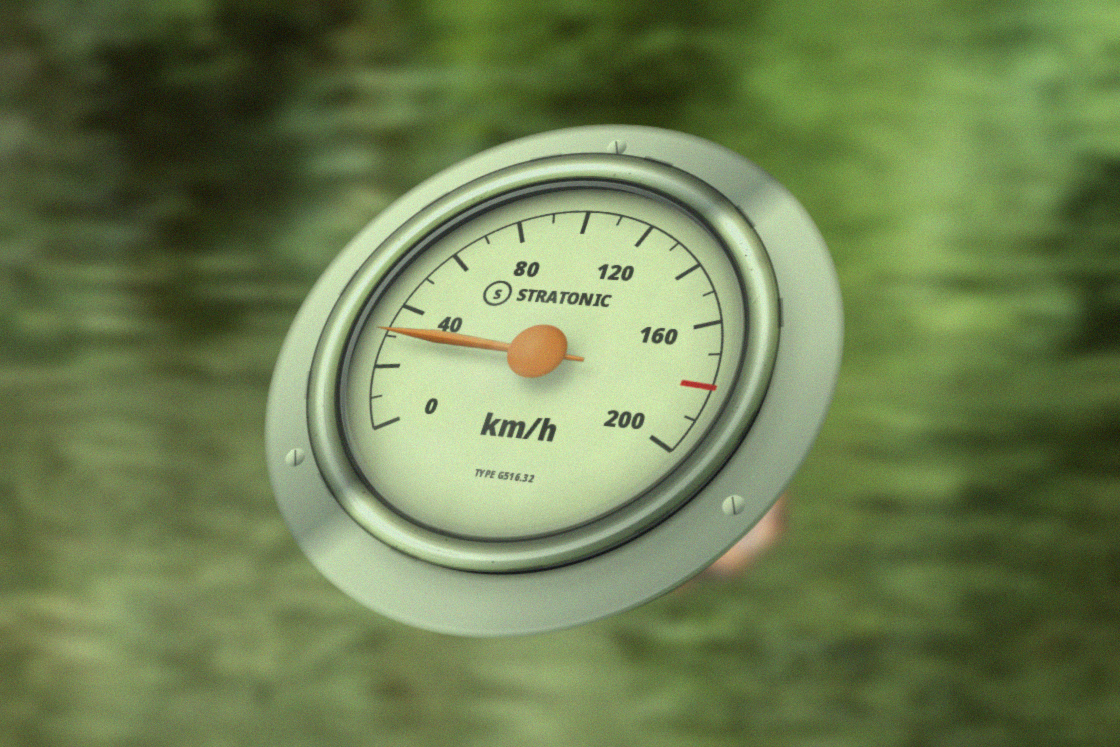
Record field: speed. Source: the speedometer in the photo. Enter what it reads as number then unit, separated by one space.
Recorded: 30 km/h
